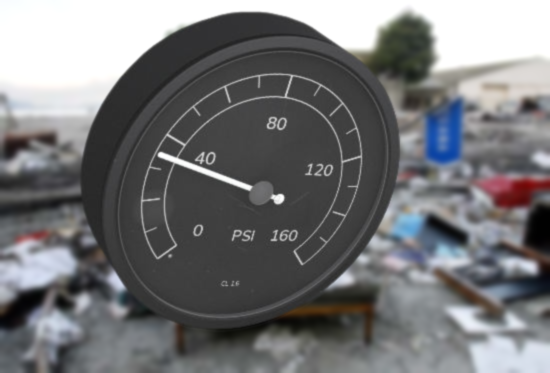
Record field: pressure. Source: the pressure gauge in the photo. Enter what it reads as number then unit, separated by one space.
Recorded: 35 psi
